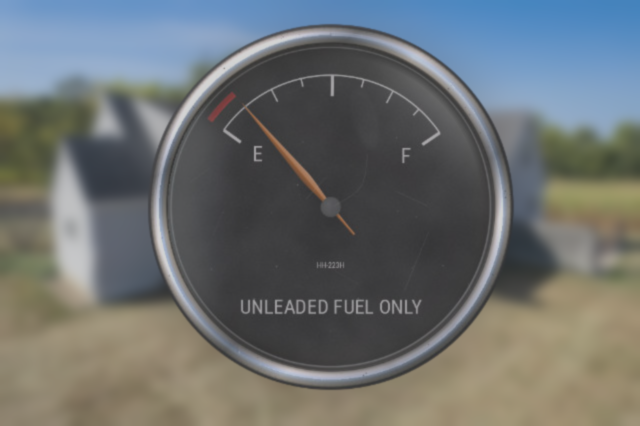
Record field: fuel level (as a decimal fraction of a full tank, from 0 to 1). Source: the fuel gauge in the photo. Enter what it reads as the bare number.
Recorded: 0.125
